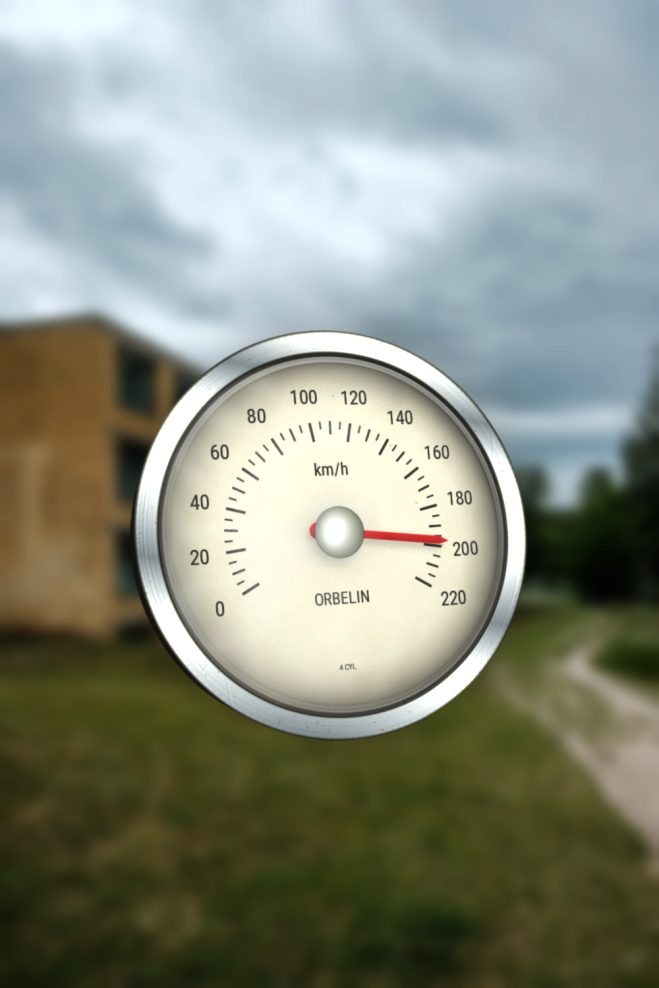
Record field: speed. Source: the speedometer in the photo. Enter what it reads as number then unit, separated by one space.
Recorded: 197.5 km/h
